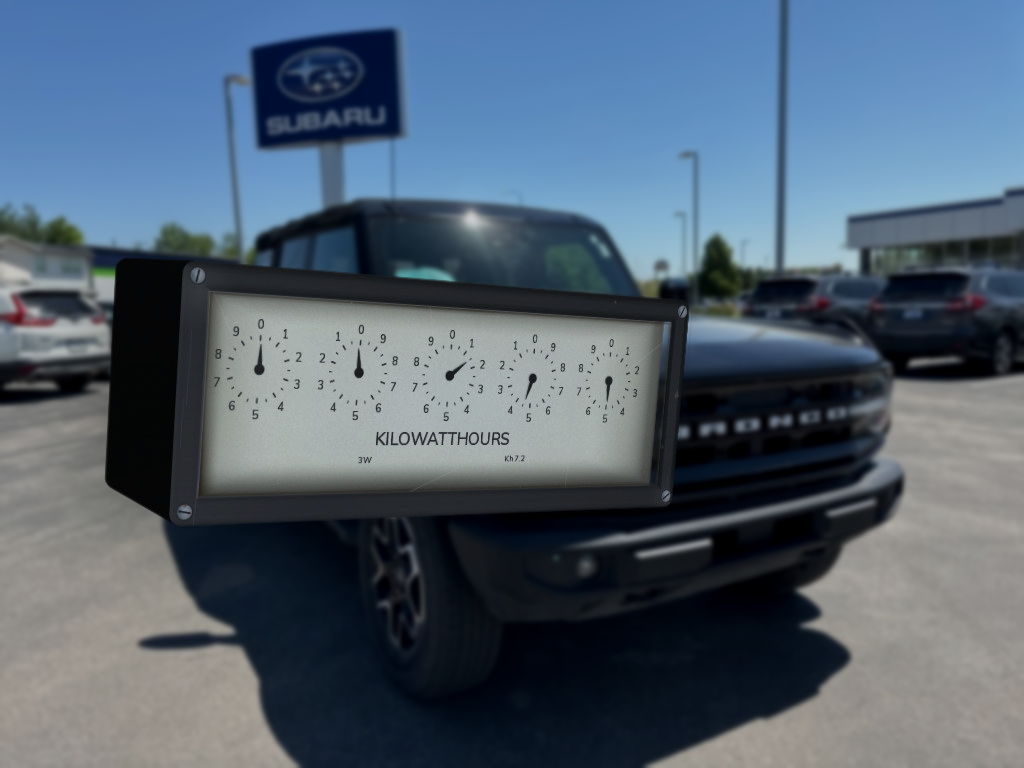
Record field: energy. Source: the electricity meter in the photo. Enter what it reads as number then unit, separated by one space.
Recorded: 145 kWh
